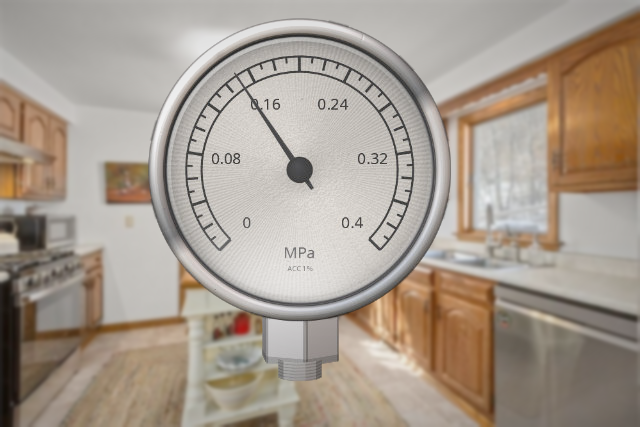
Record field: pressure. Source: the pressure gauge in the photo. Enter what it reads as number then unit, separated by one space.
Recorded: 0.15 MPa
